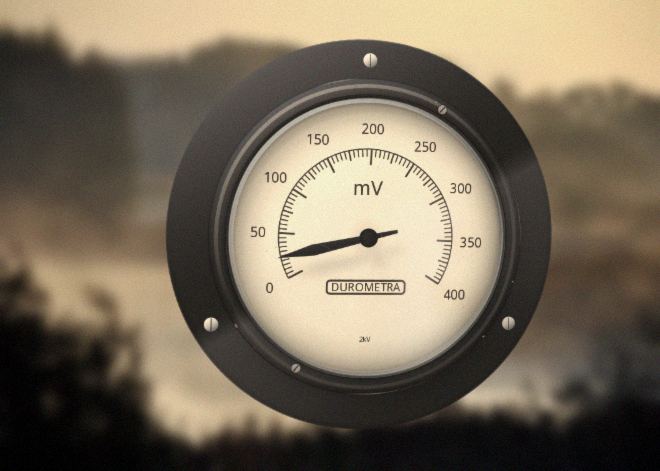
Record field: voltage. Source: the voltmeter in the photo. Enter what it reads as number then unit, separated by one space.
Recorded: 25 mV
